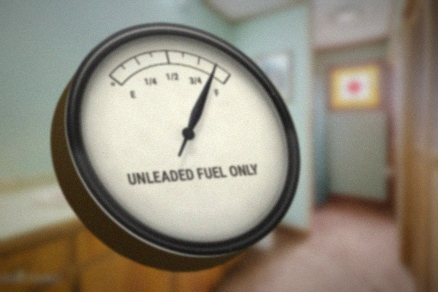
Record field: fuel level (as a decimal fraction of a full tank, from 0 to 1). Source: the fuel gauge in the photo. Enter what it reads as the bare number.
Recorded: 0.875
